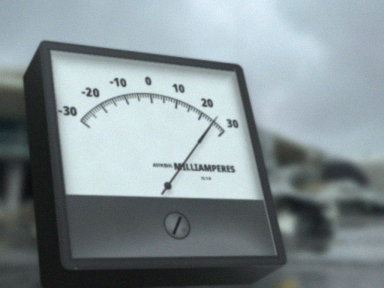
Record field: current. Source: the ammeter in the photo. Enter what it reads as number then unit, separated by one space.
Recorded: 25 mA
